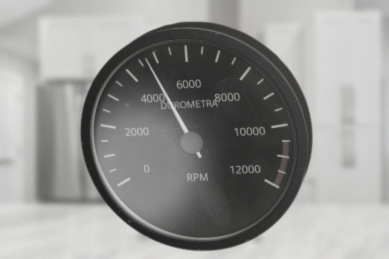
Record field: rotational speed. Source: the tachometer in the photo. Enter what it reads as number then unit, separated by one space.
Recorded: 4750 rpm
